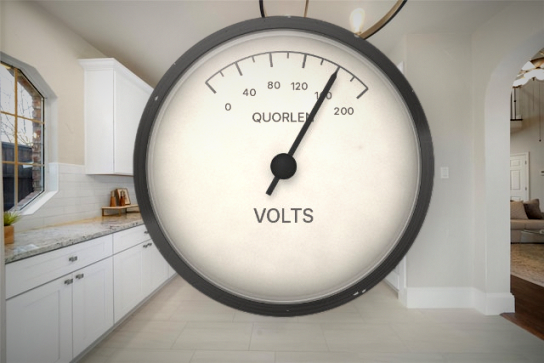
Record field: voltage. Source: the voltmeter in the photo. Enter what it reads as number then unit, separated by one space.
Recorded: 160 V
